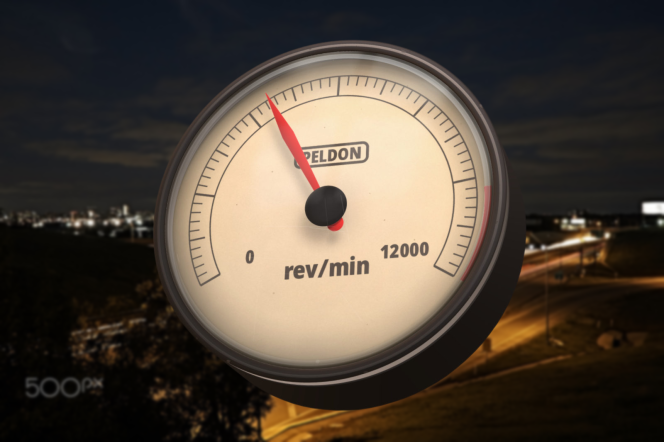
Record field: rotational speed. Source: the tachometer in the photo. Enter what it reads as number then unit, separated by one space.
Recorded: 4500 rpm
